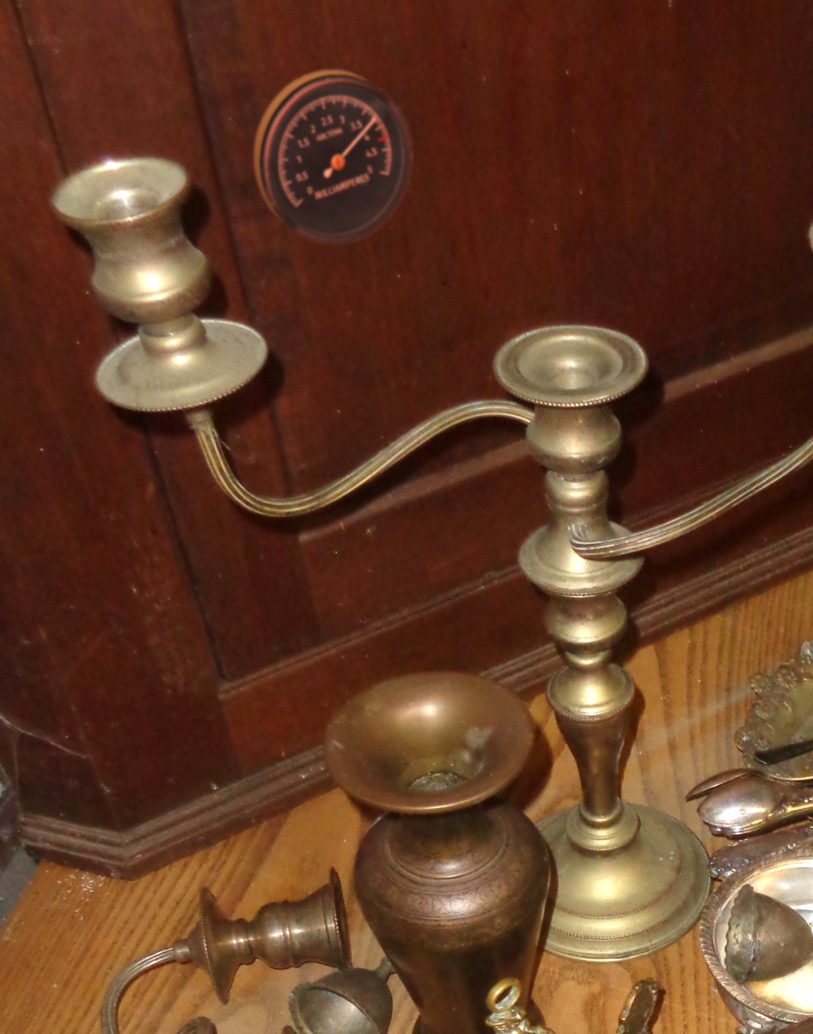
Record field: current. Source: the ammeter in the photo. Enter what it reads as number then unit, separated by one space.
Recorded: 3.75 mA
